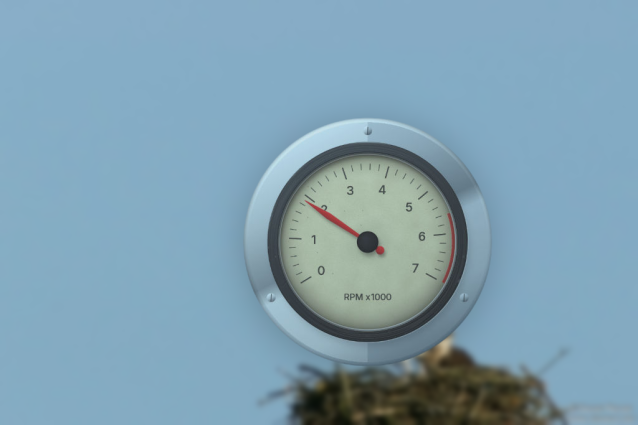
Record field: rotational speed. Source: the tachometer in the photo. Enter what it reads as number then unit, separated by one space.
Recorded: 1900 rpm
